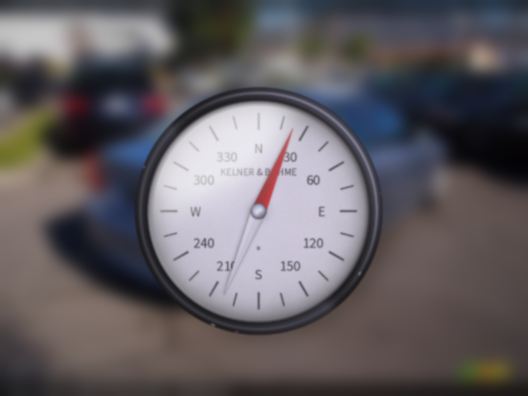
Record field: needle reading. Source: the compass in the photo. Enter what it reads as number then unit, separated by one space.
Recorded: 22.5 °
